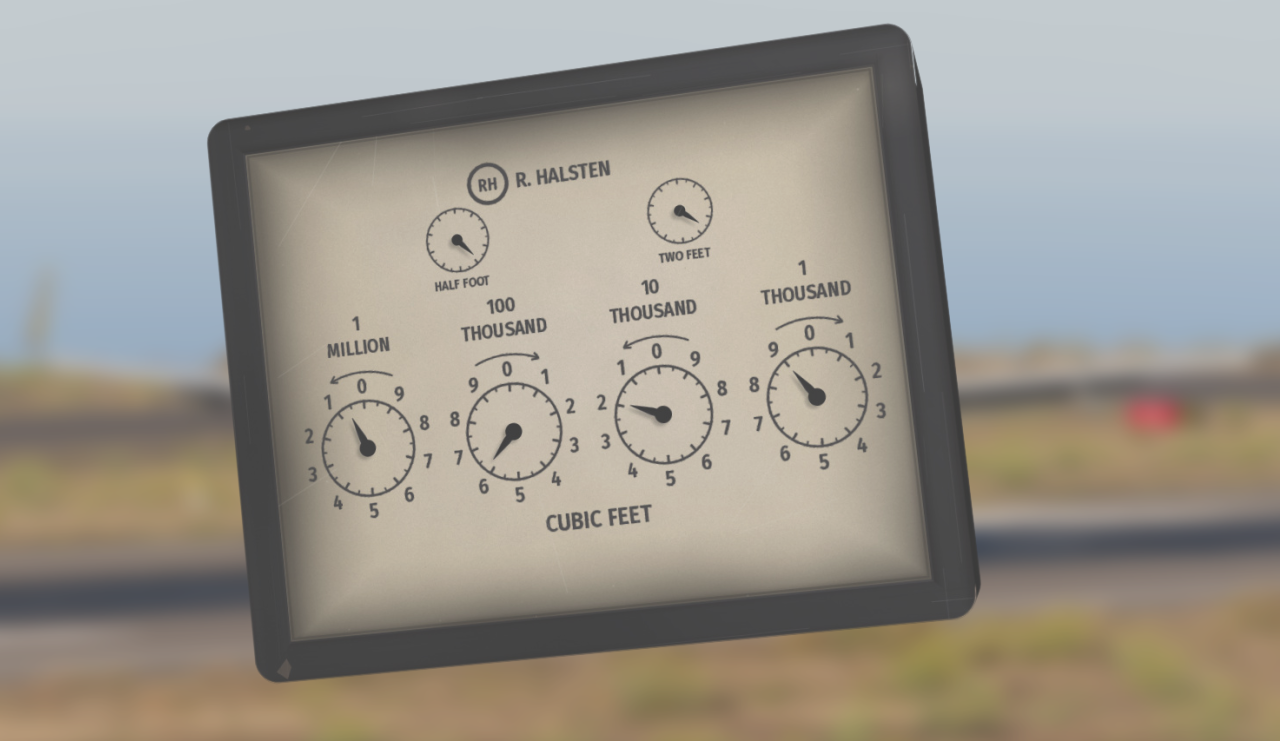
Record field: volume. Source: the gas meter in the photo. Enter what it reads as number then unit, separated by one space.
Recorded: 61900 ft³
